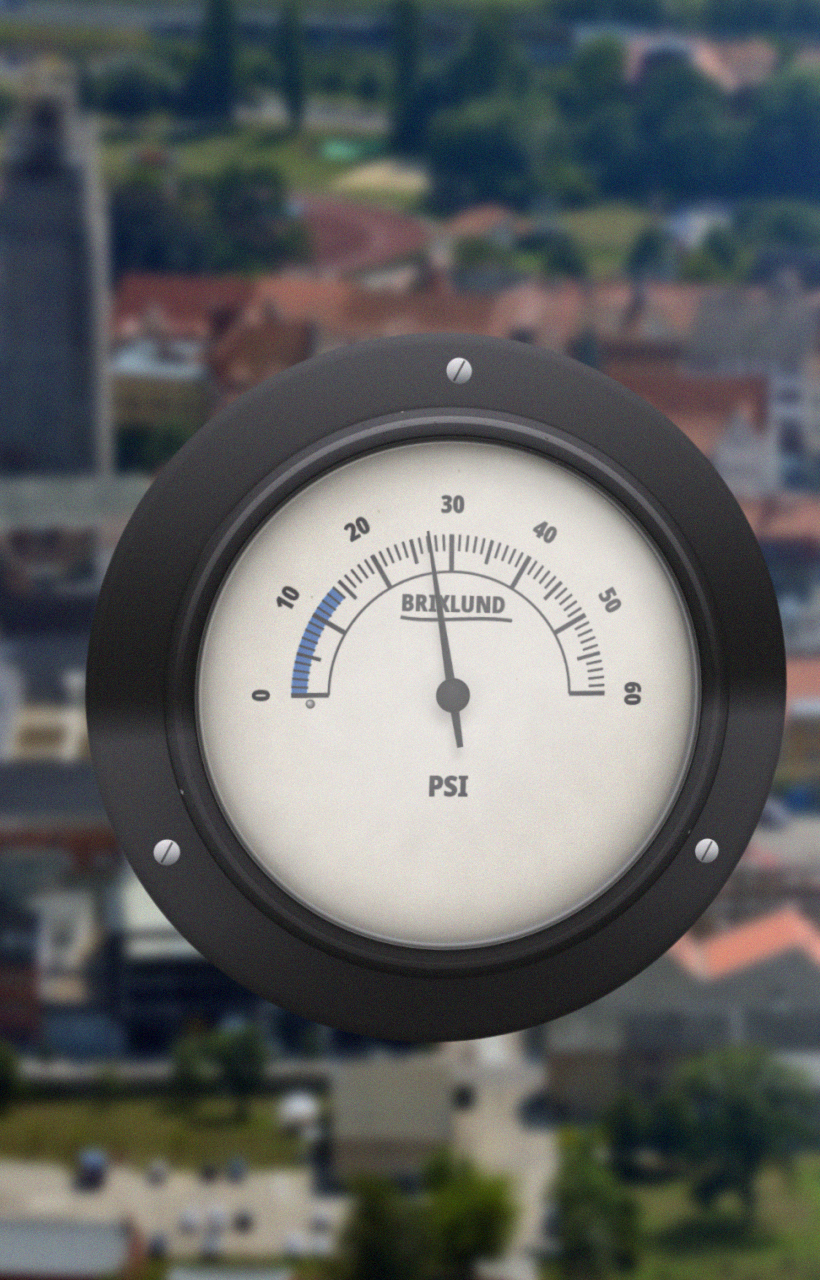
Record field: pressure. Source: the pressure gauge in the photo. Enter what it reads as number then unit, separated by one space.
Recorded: 27 psi
